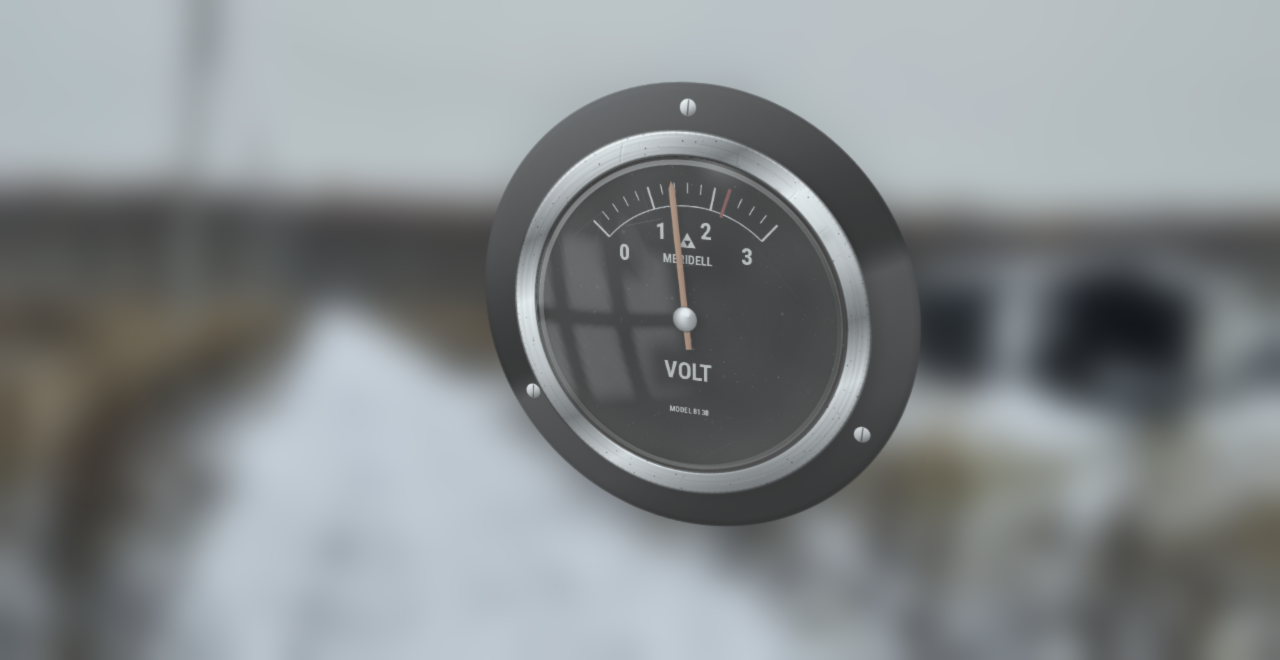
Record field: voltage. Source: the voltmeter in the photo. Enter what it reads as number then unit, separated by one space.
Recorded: 1.4 V
